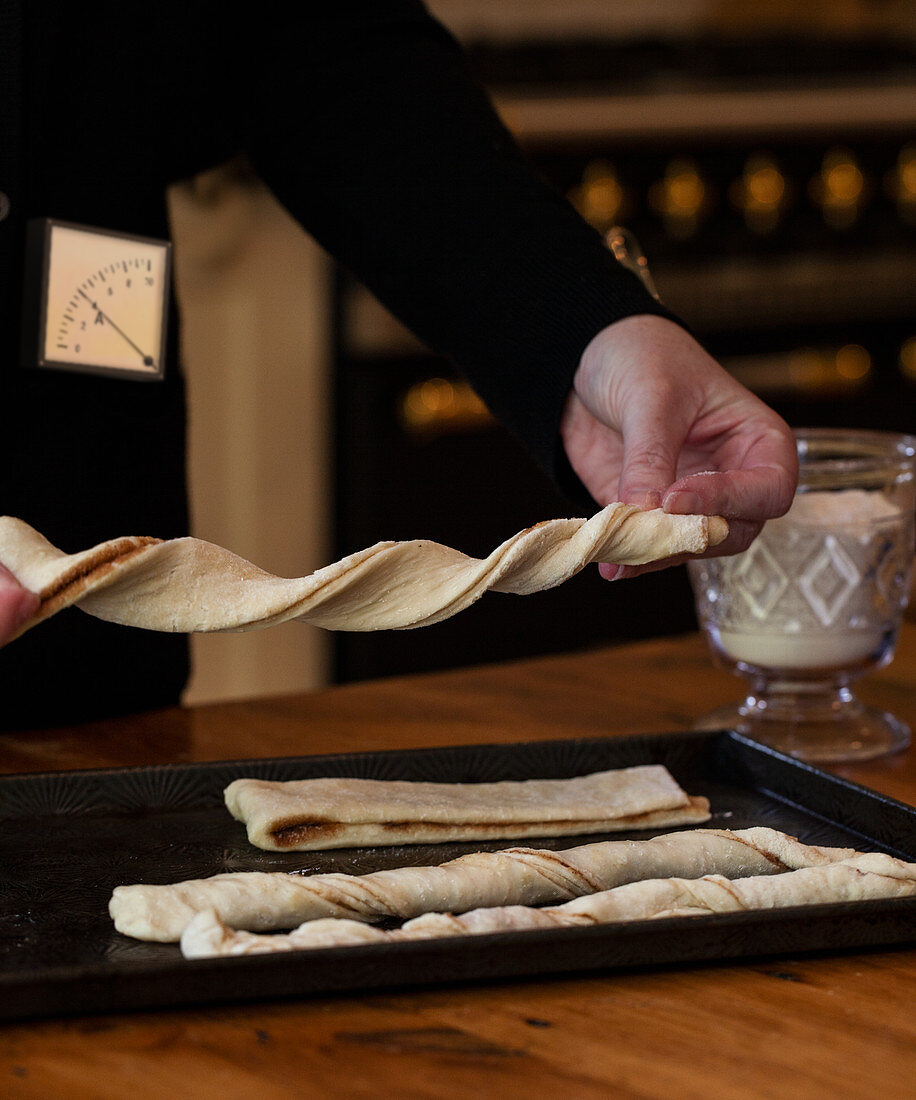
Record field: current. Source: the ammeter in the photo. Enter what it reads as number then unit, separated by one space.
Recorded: 4 A
